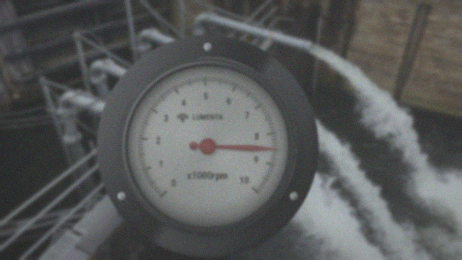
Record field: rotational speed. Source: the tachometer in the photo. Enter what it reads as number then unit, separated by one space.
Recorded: 8500 rpm
